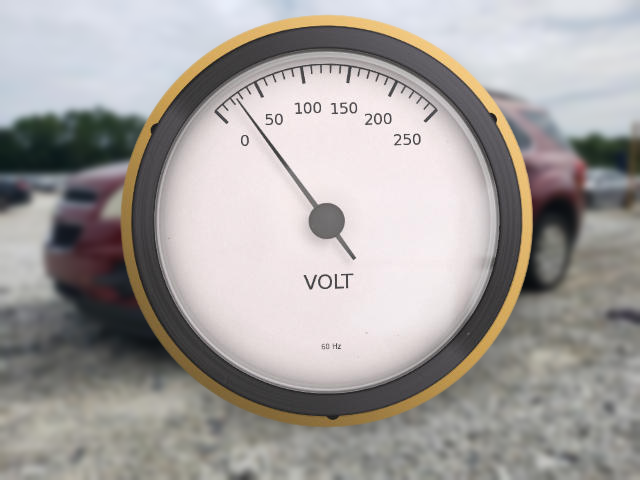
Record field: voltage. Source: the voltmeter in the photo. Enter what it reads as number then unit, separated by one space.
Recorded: 25 V
